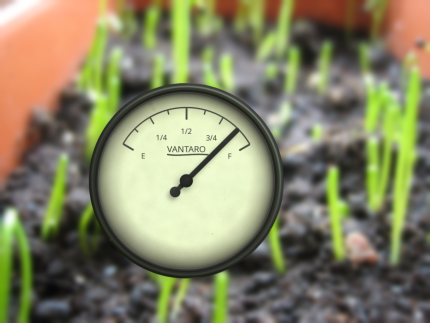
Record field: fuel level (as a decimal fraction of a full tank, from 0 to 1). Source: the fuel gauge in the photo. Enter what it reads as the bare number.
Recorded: 0.875
